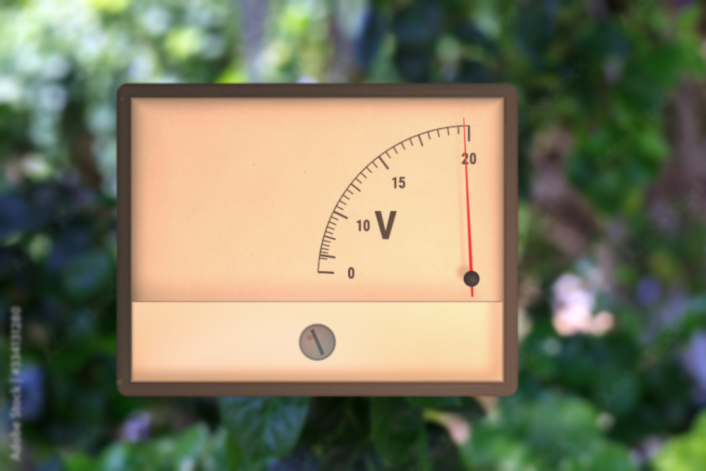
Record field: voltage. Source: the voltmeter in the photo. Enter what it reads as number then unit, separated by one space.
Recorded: 19.75 V
